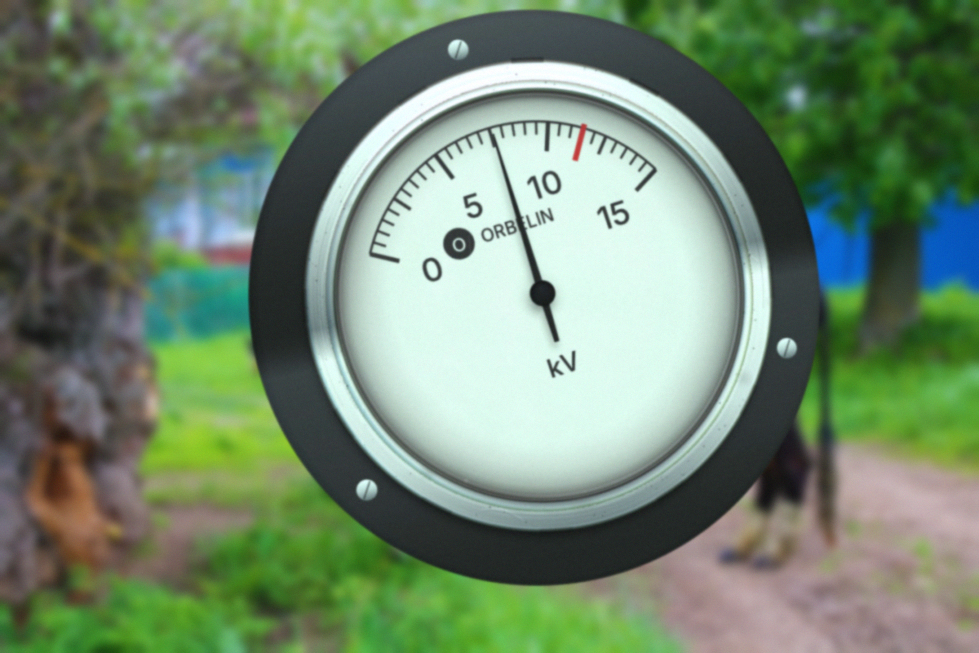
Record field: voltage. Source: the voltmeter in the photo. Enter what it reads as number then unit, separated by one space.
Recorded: 7.5 kV
